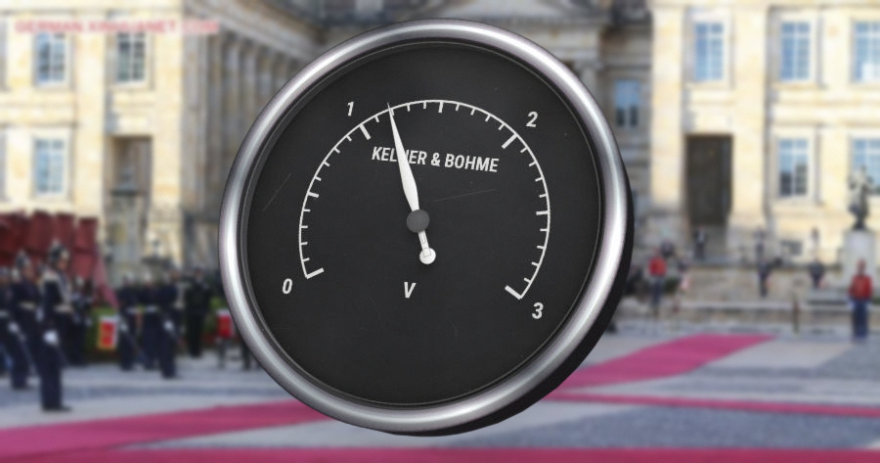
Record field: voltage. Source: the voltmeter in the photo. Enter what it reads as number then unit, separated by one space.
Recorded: 1.2 V
